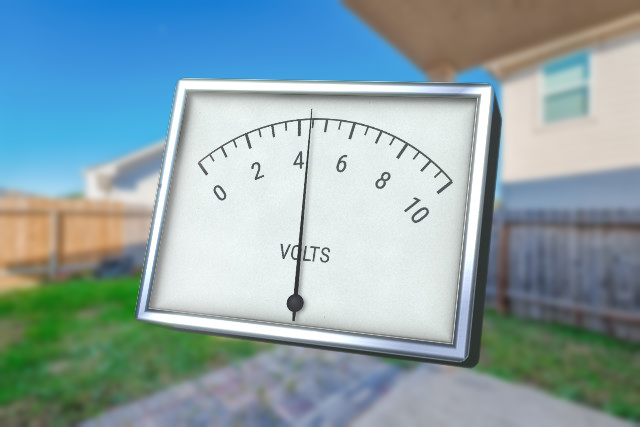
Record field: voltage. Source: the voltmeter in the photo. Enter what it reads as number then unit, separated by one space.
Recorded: 4.5 V
